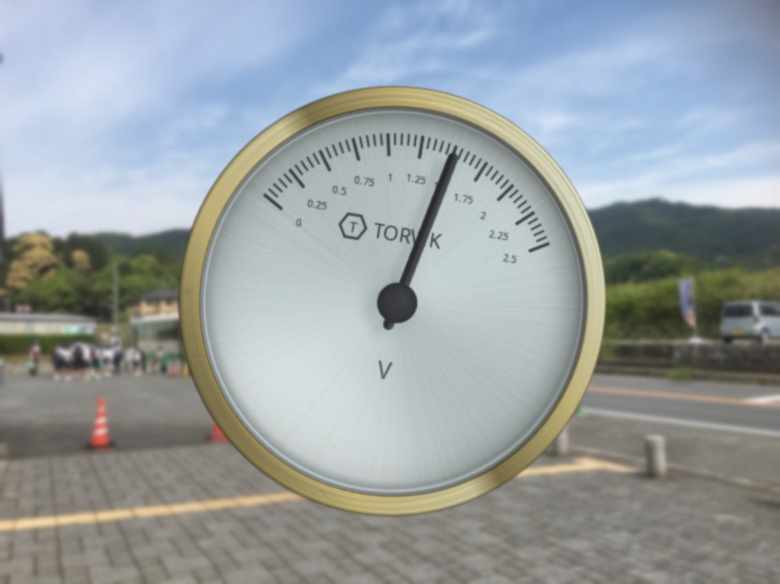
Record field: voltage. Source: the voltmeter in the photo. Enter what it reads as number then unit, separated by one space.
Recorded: 1.5 V
